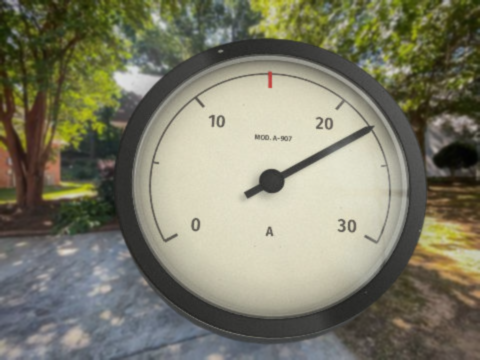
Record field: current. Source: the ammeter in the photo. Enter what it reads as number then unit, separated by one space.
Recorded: 22.5 A
